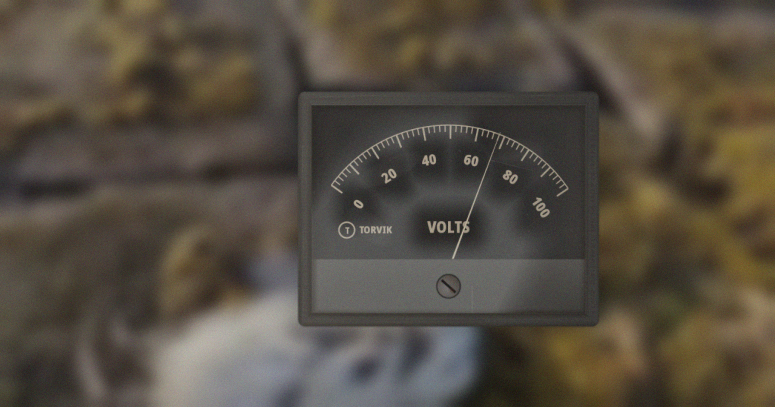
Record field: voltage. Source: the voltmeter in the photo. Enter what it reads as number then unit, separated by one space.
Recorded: 68 V
